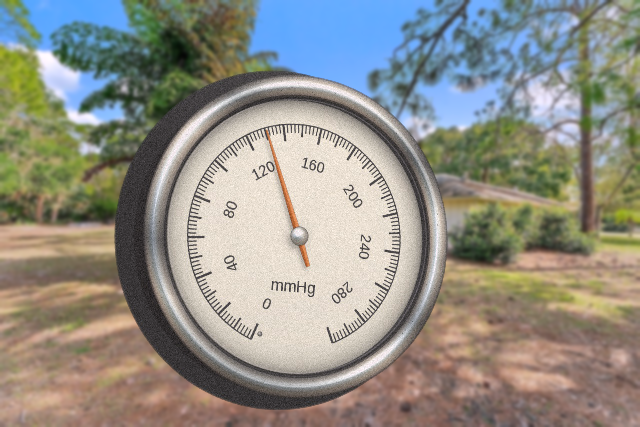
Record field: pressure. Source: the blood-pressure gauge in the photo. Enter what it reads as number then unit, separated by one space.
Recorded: 130 mmHg
